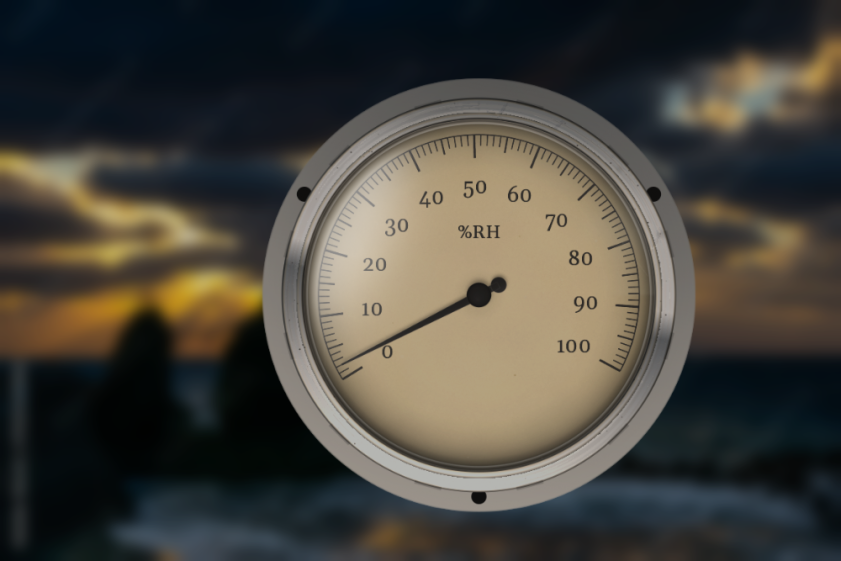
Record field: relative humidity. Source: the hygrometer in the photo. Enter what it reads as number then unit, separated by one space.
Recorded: 2 %
